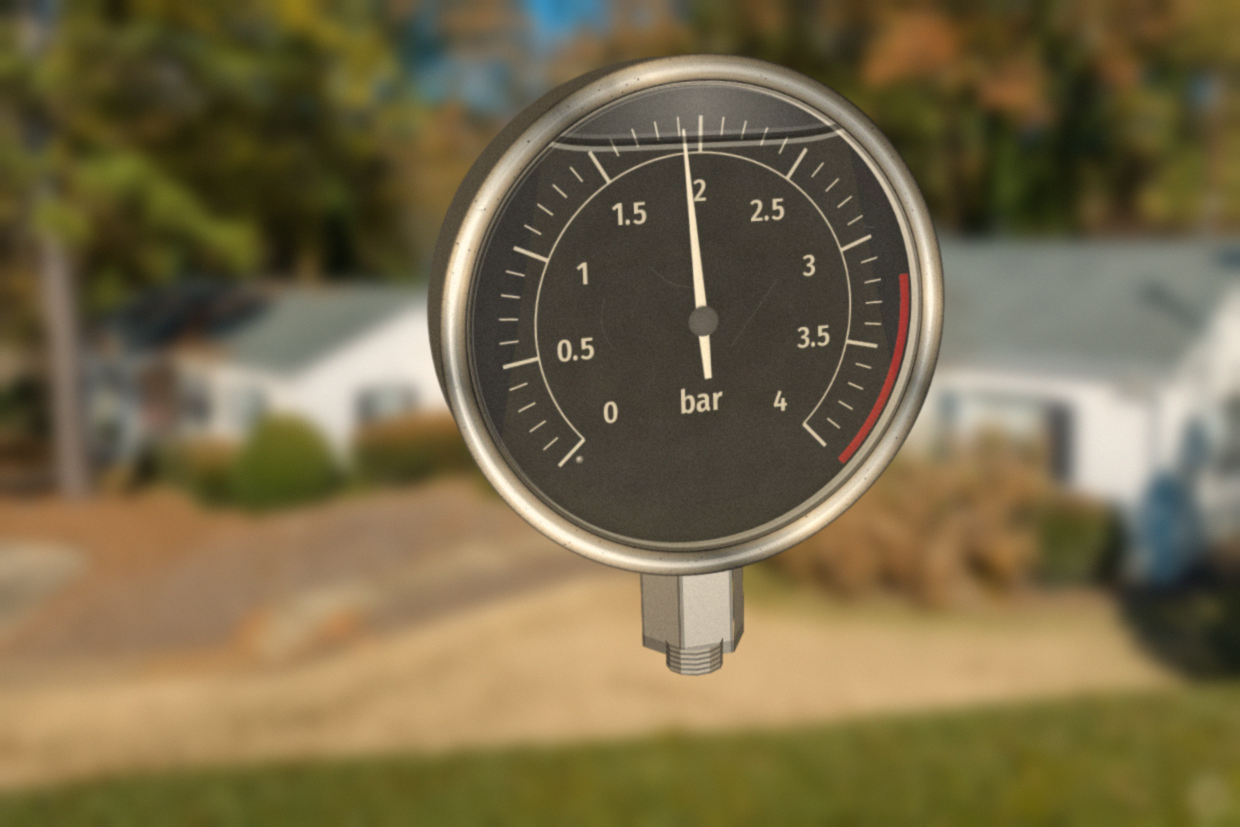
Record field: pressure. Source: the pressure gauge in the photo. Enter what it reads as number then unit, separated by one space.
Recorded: 1.9 bar
